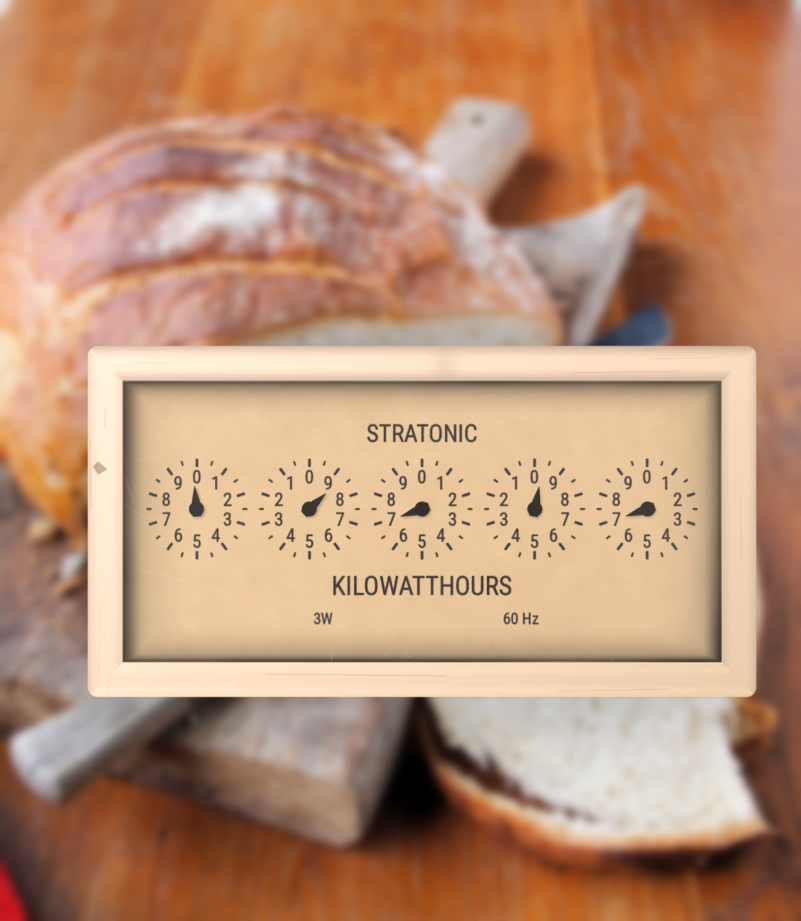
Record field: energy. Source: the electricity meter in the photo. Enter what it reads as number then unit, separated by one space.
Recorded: 98697 kWh
